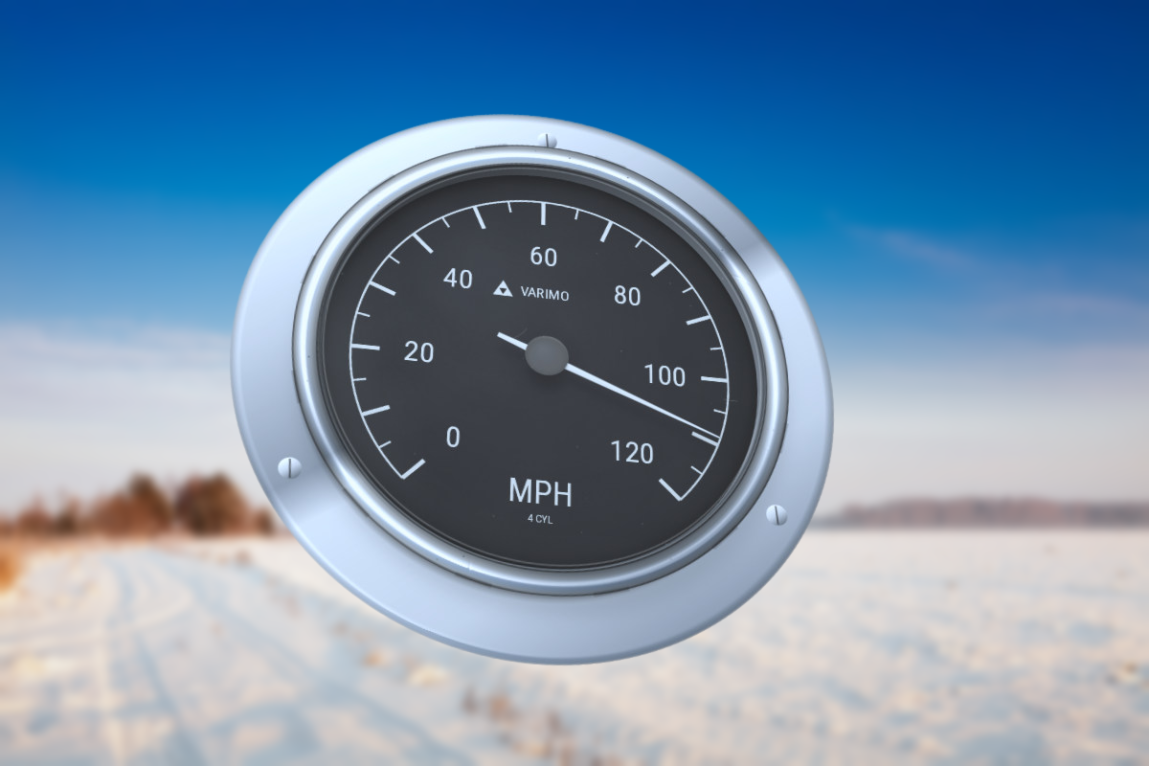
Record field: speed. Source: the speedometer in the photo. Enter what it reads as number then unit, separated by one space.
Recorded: 110 mph
